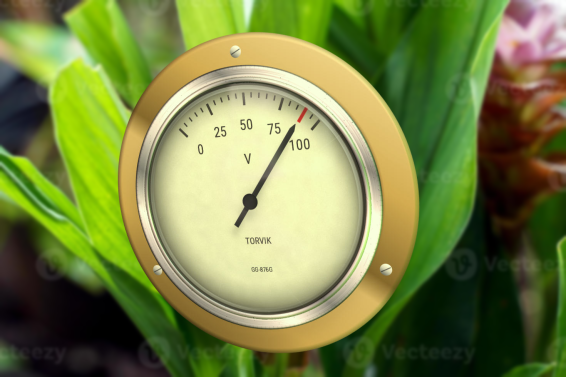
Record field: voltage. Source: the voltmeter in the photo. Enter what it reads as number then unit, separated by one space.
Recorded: 90 V
